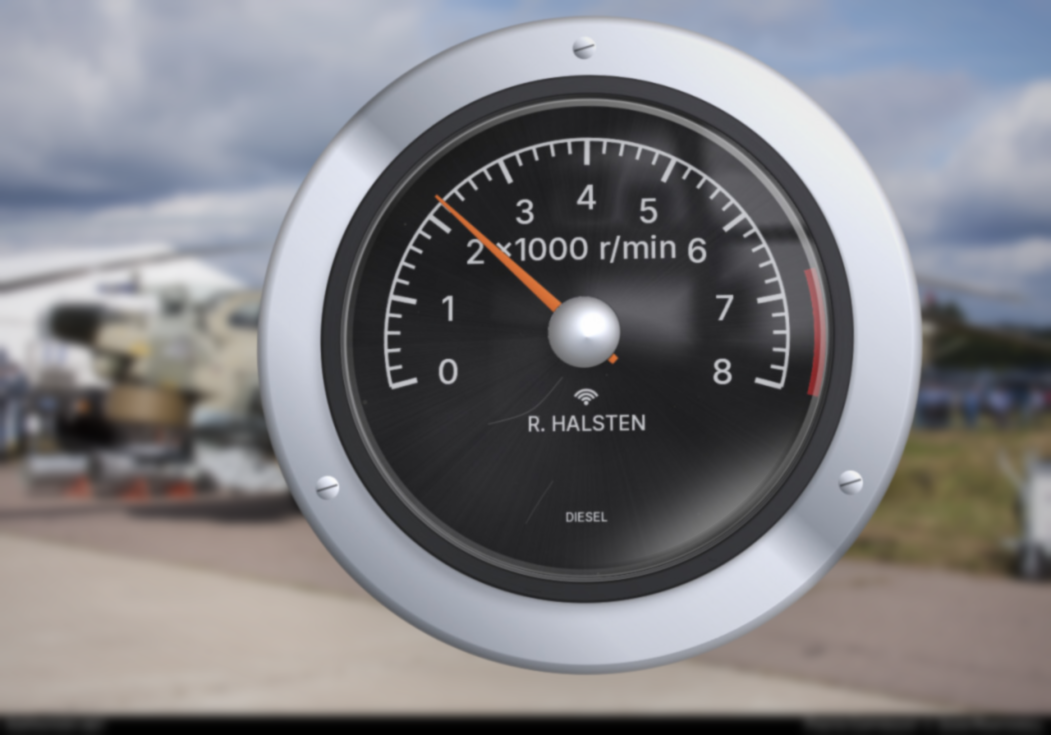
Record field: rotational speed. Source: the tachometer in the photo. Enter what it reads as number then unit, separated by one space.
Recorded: 2200 rpm
